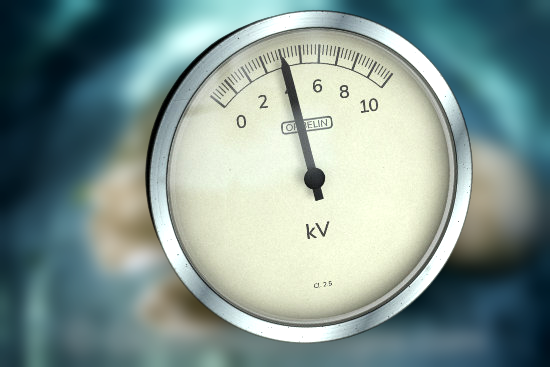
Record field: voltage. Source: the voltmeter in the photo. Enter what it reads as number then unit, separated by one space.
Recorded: 4 kV
